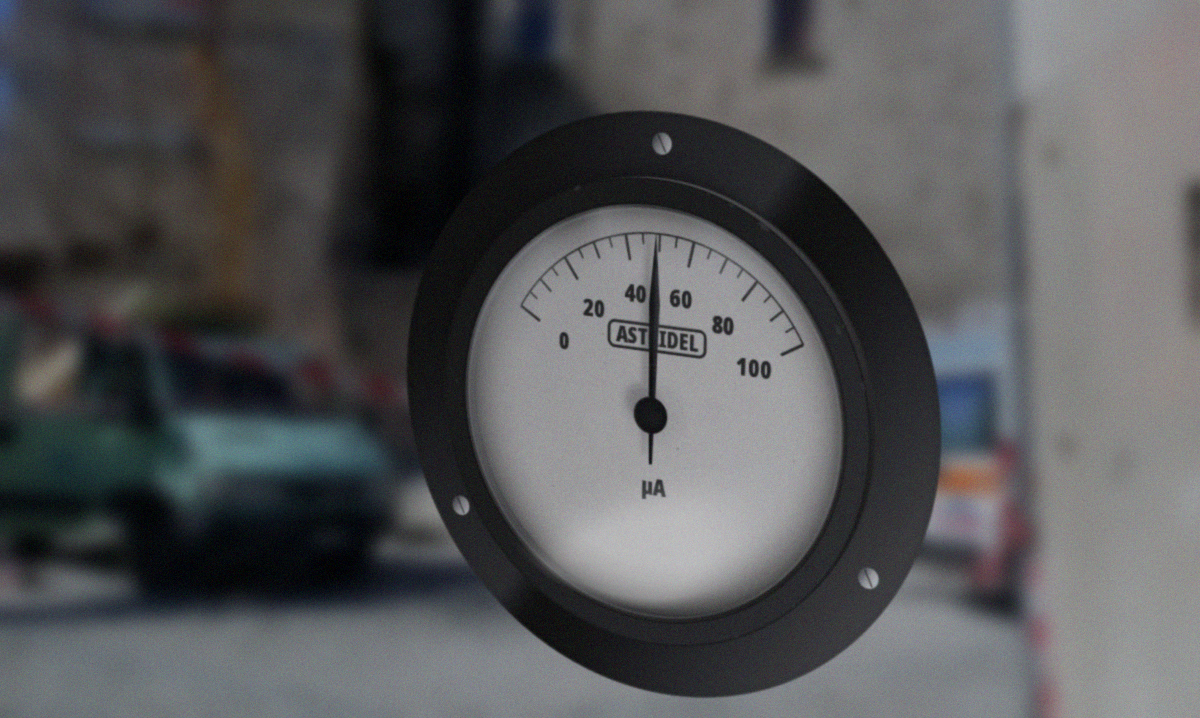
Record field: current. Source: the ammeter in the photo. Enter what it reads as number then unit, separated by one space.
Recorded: 50 µA
